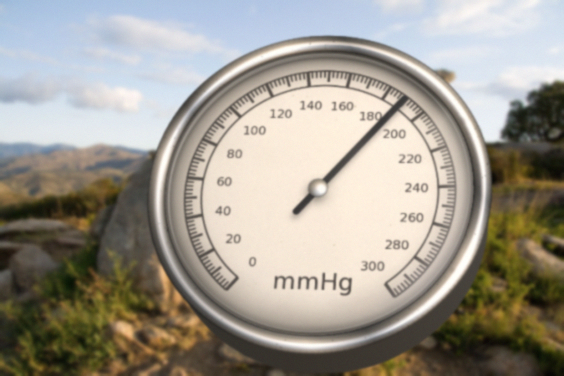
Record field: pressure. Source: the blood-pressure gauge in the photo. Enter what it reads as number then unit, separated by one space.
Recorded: 190 mmHg
